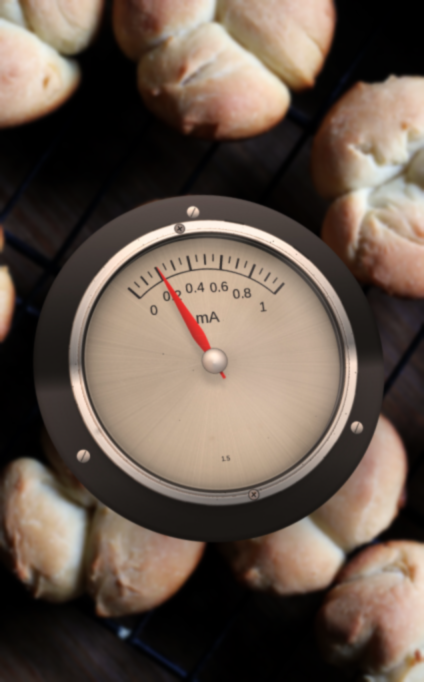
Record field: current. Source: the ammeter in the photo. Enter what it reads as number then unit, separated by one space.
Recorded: 0.2 mA
